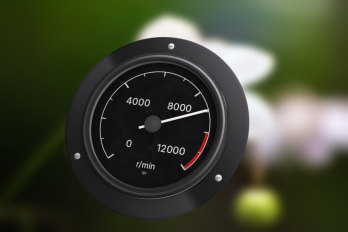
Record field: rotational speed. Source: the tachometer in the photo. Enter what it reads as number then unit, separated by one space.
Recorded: 9000 rpm
